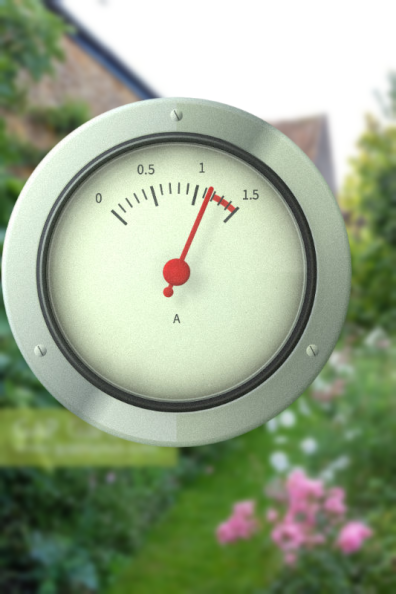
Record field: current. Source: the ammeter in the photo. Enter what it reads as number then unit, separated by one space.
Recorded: 1.15 A
